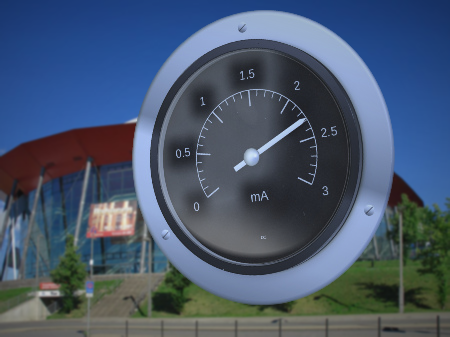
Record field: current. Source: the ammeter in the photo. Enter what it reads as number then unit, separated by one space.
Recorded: 2.3 mA
